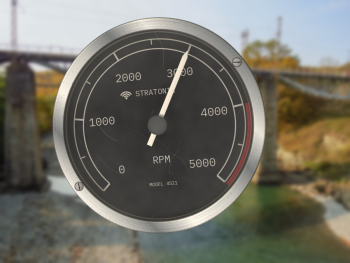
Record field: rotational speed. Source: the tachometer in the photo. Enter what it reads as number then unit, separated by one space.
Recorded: 3000 rpm
